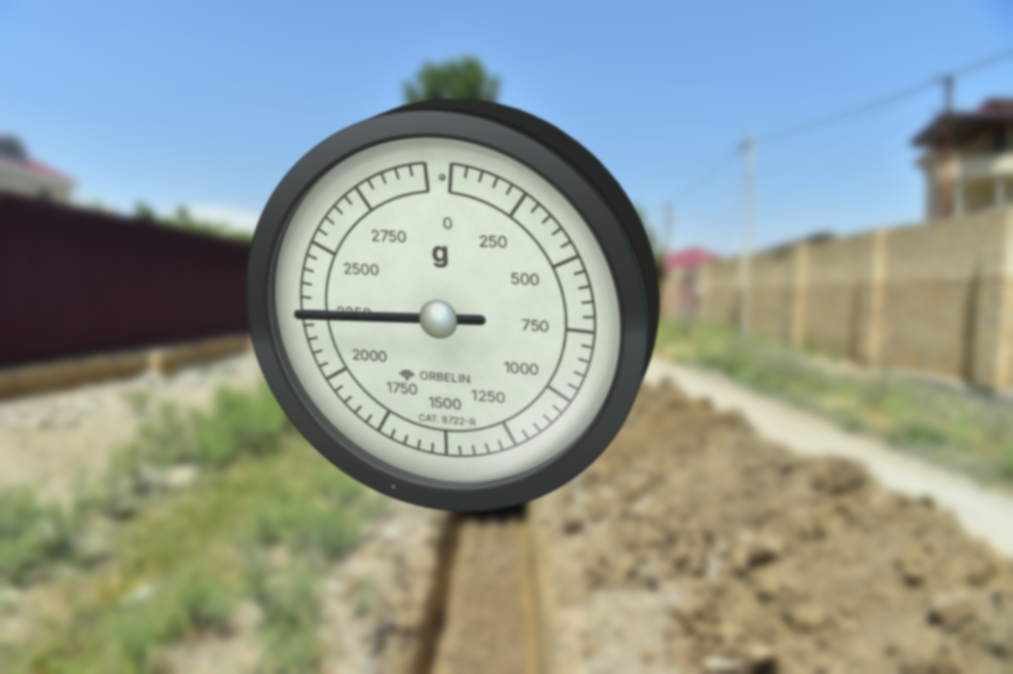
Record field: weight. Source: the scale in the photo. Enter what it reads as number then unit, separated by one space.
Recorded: 2250 g
